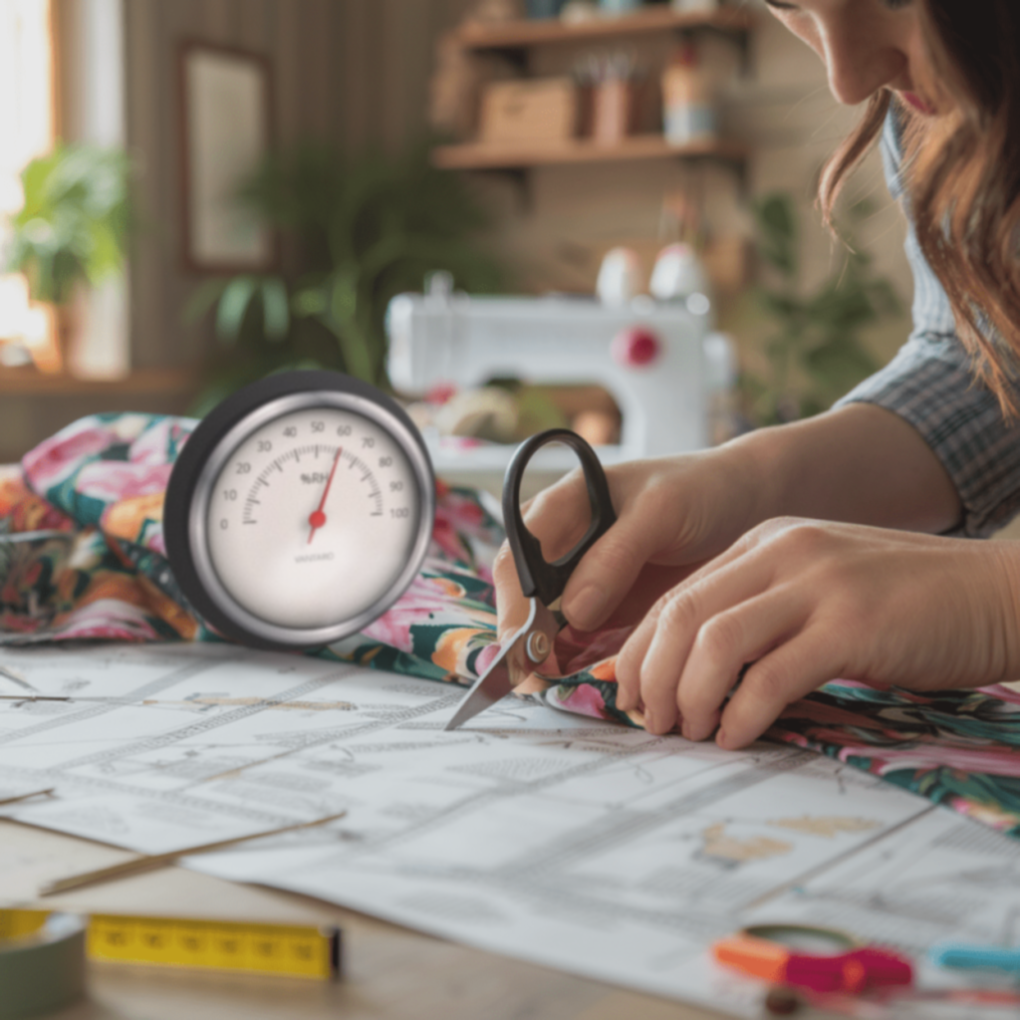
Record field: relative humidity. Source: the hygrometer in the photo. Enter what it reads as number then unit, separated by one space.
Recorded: 60 %
